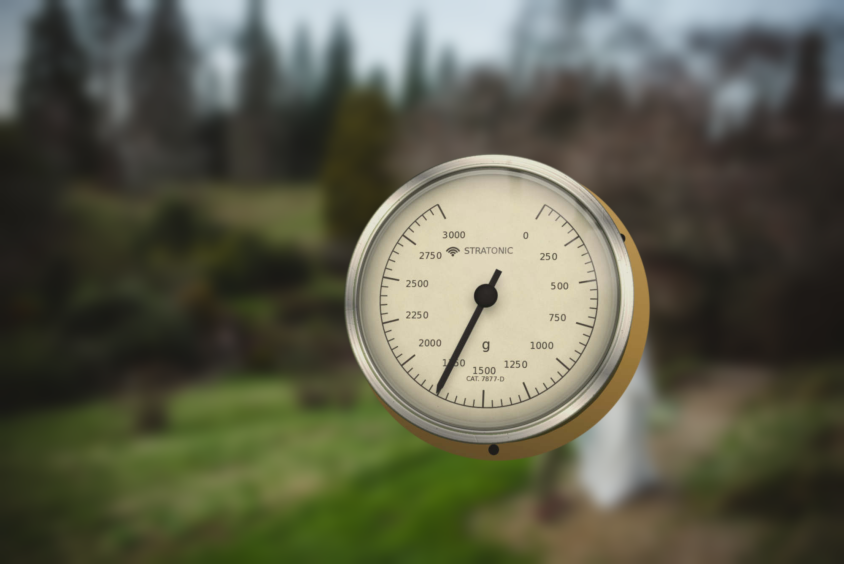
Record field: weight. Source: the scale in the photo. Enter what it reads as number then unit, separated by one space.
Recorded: 1750 g
